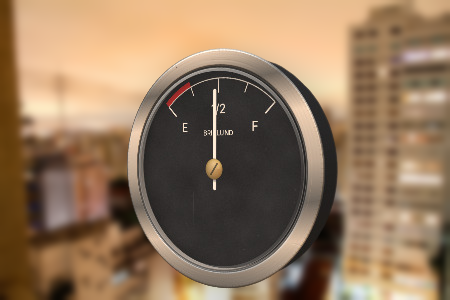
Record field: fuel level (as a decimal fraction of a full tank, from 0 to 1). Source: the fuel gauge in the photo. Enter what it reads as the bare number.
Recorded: 0.5
